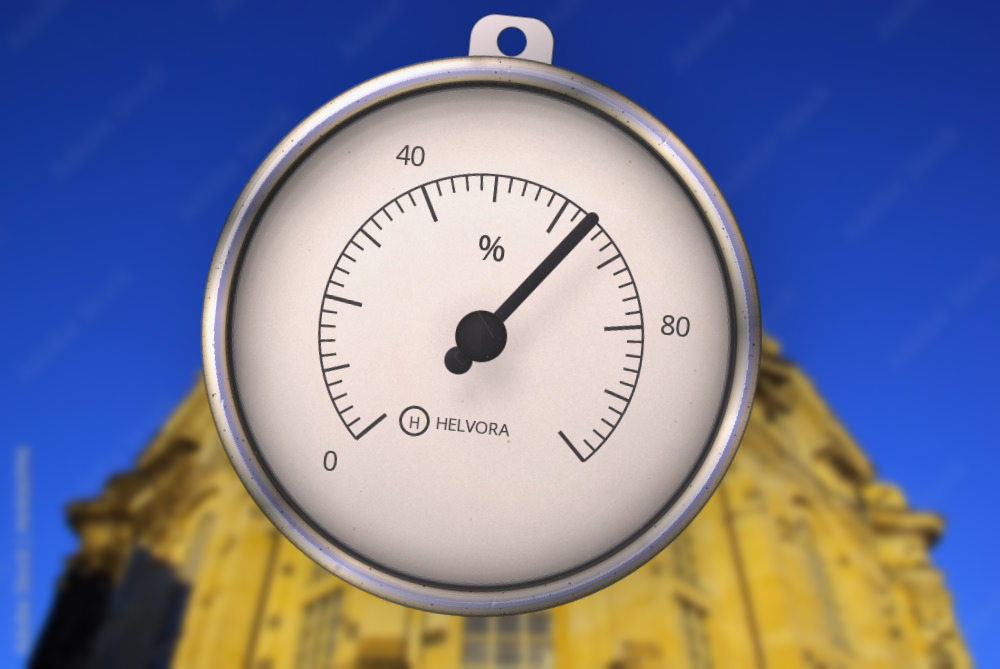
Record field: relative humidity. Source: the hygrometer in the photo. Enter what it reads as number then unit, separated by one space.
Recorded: 64 %
